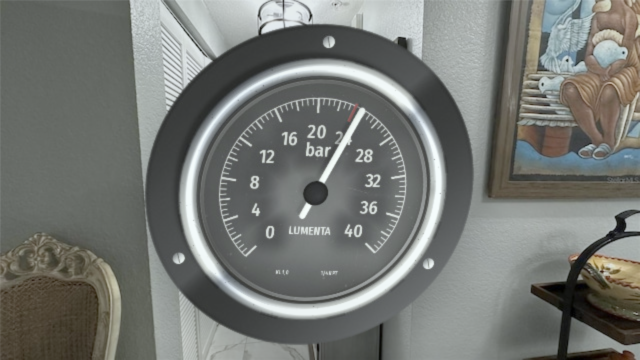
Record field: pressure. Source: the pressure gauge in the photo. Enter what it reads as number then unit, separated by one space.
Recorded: 24 bar
